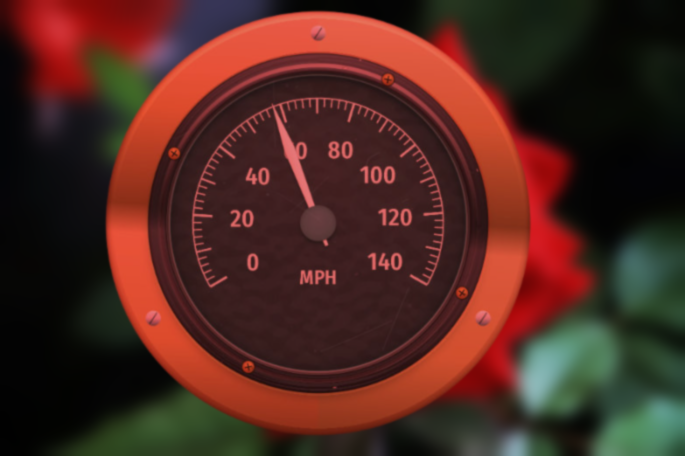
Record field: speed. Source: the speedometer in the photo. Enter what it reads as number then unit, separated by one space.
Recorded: 58 mph
